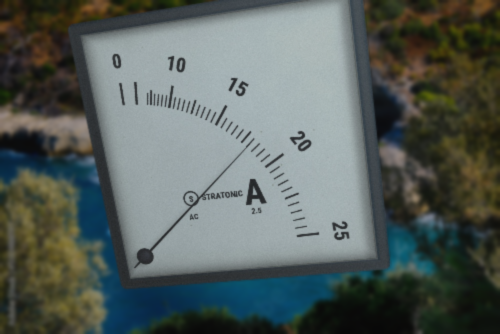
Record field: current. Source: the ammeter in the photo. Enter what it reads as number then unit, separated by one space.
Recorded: 18 A
